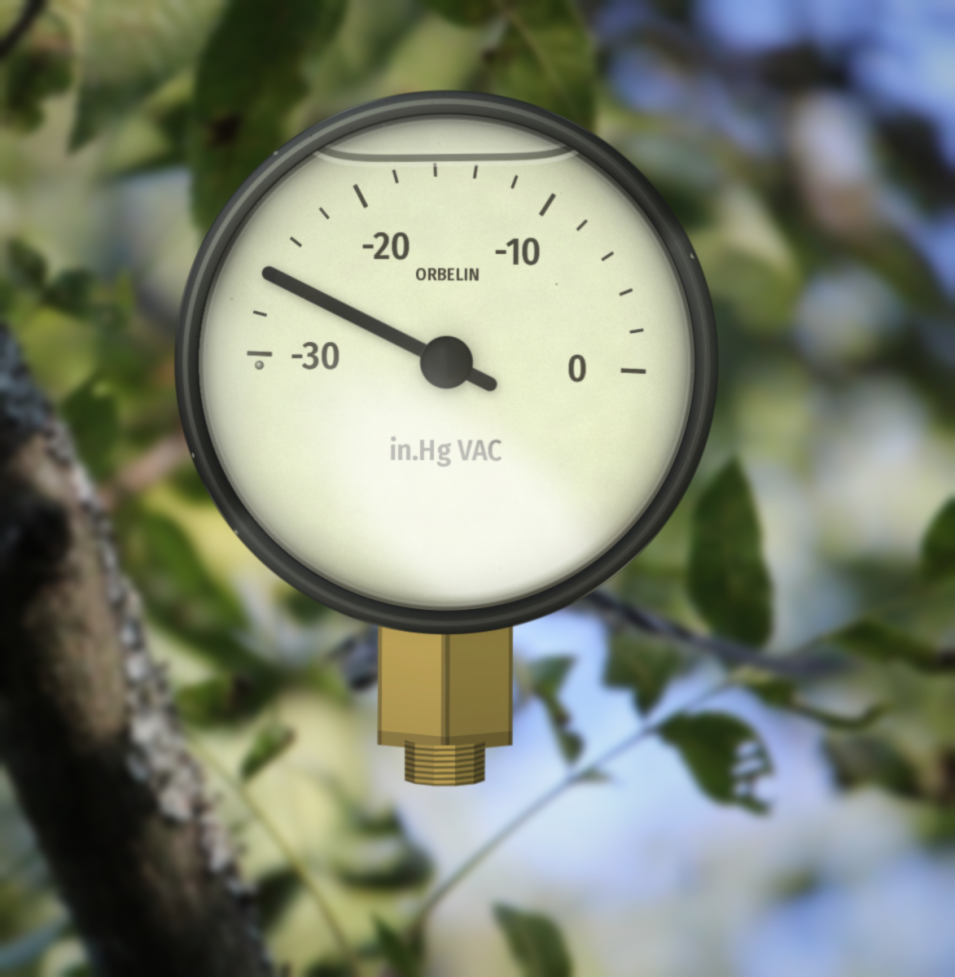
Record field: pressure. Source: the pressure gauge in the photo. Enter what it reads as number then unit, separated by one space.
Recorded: -26 inHg
